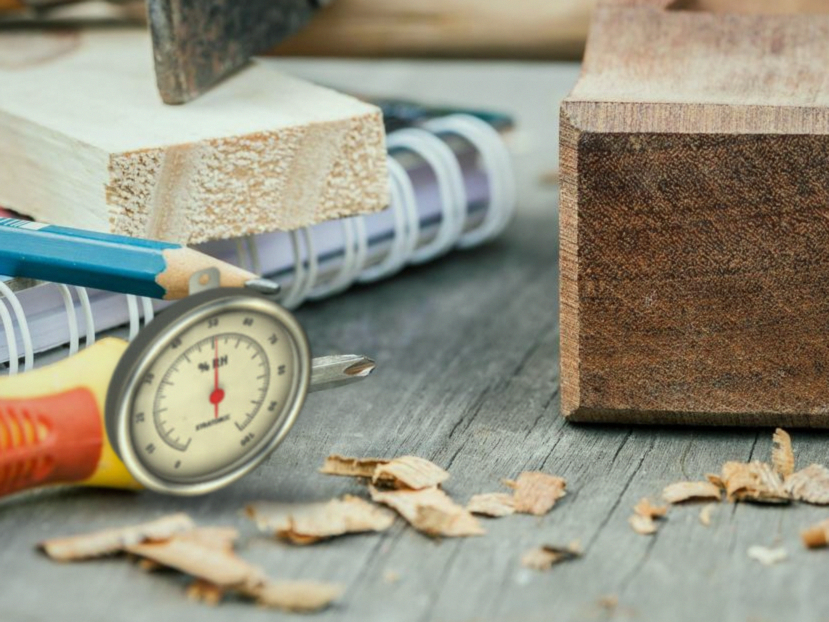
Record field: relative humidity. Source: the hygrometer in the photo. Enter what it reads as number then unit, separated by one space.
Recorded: 50 %
